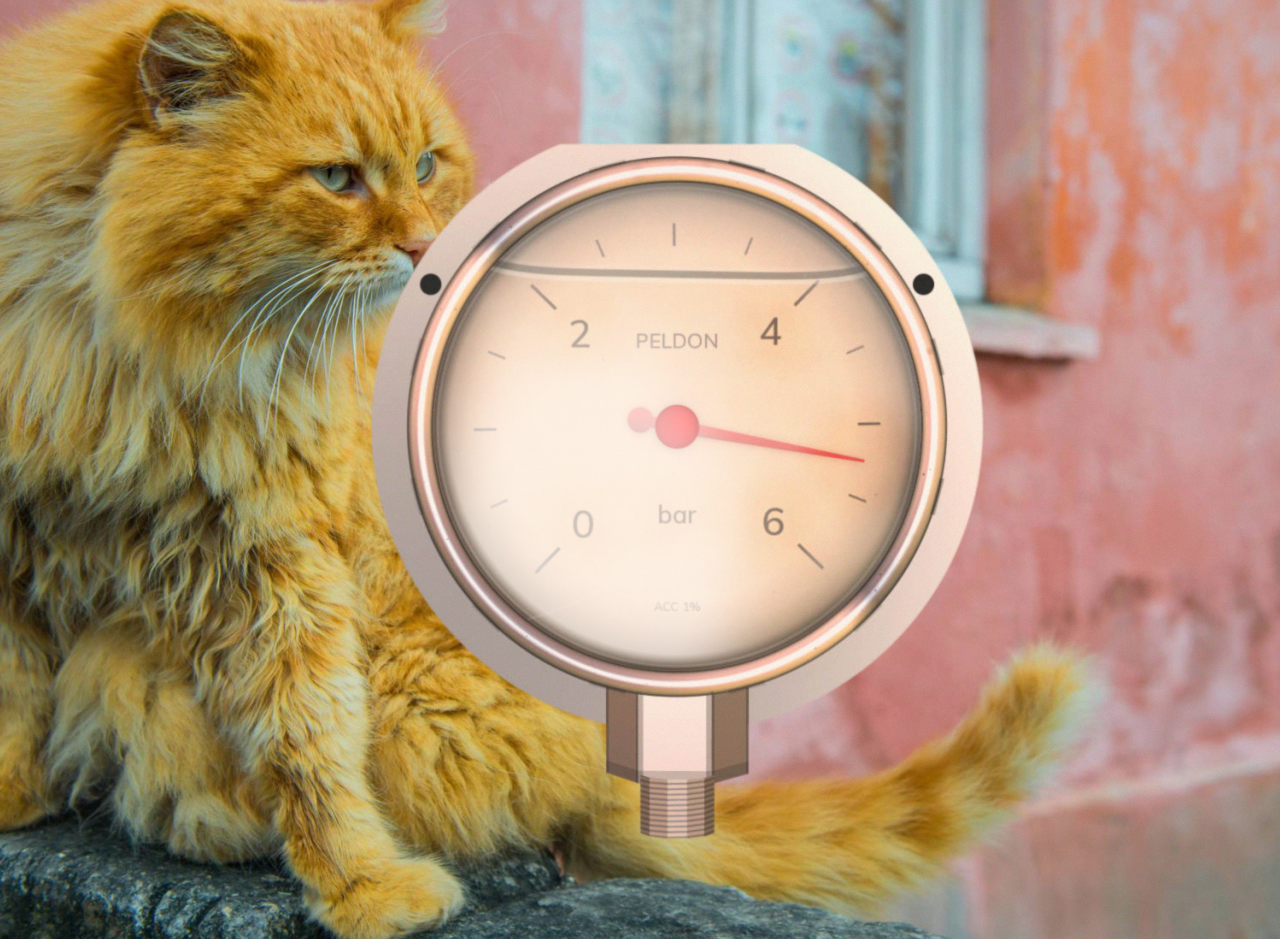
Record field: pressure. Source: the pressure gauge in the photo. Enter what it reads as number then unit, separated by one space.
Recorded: 5.25 bar
